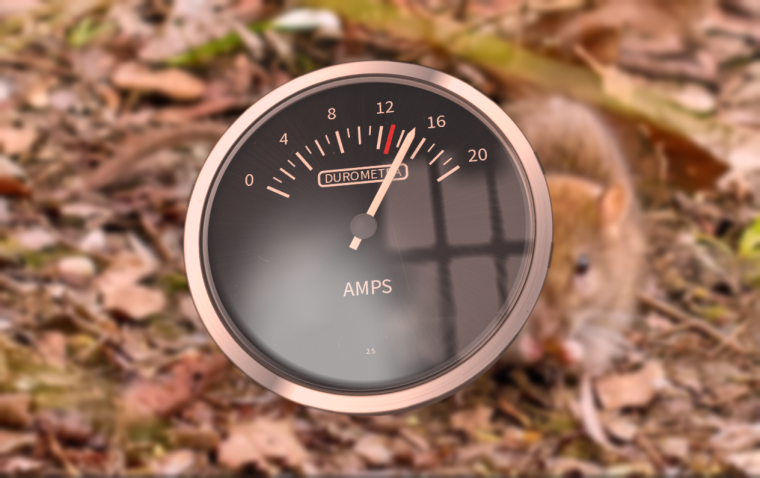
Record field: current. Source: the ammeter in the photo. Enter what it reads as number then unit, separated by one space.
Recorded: 15 A
